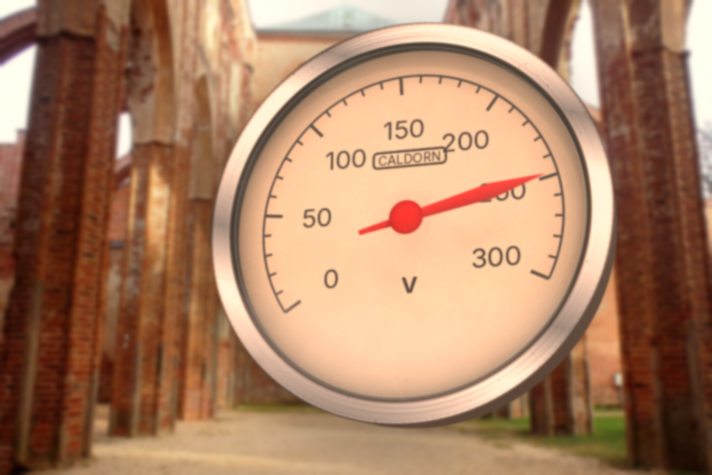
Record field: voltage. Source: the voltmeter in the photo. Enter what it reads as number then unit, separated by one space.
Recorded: 250 V
